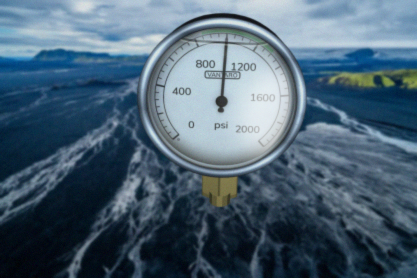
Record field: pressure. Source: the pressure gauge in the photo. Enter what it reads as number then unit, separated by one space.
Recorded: 1000 psi
